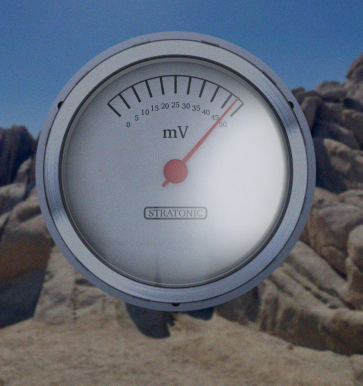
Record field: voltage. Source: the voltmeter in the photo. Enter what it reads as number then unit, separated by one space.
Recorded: 47.5 mV
